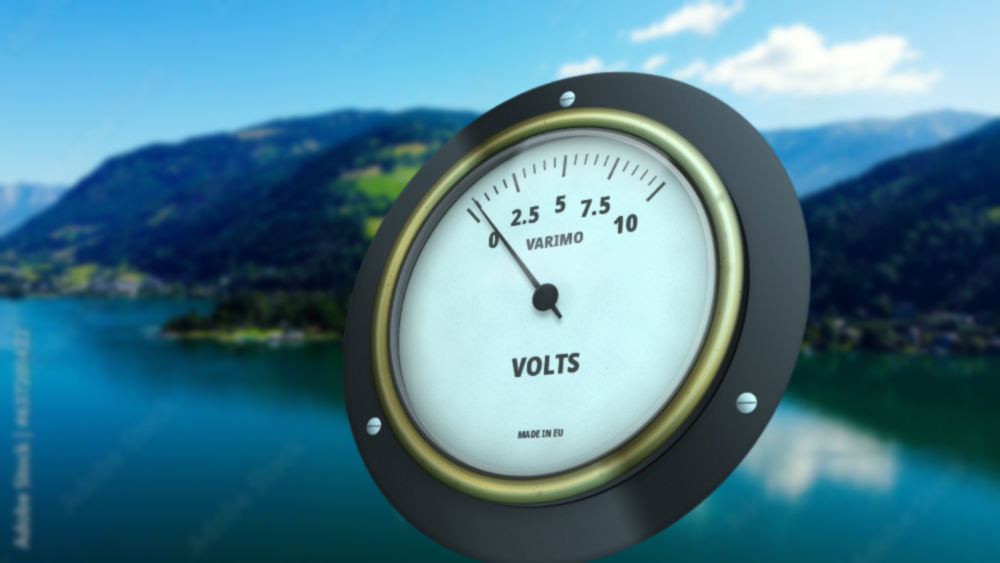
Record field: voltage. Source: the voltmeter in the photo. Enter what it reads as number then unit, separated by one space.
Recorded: 0.5 V
